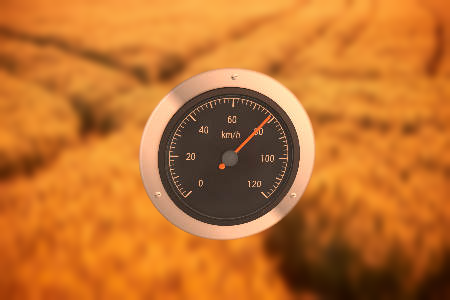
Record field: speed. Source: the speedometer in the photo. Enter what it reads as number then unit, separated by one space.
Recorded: 78 km/h
